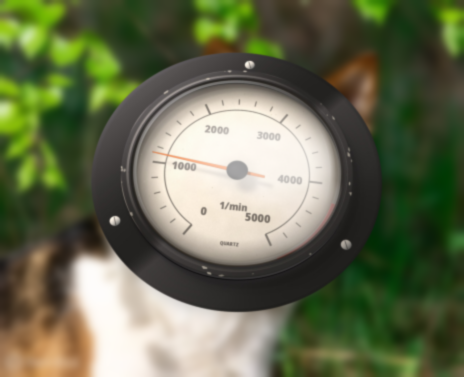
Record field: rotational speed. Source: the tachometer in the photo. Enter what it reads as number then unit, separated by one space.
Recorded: 1100 rpm
